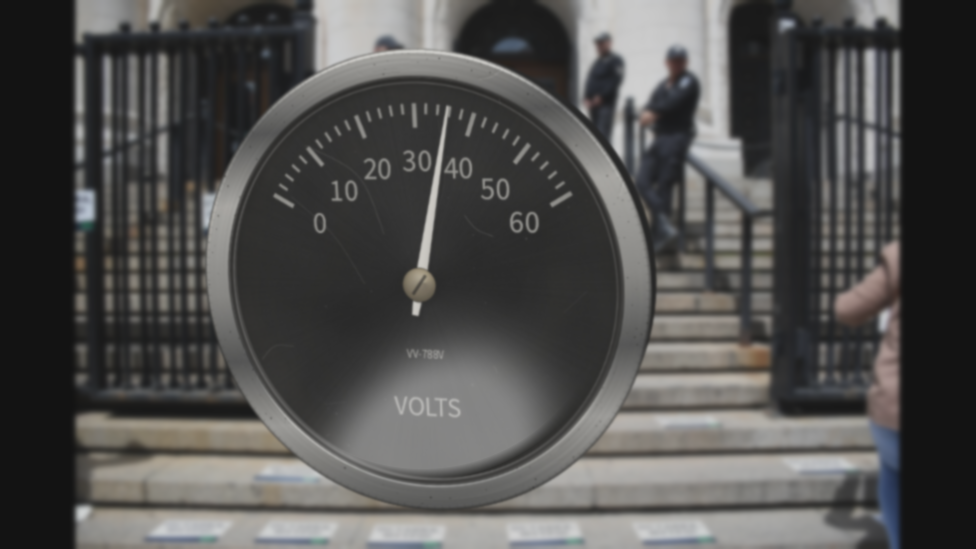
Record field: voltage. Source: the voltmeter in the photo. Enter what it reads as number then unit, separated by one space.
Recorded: 36 V
